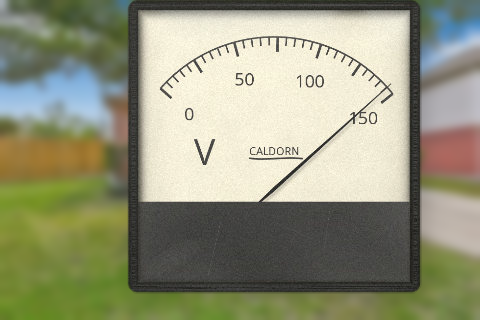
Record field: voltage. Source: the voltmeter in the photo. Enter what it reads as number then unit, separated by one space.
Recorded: 145 V
